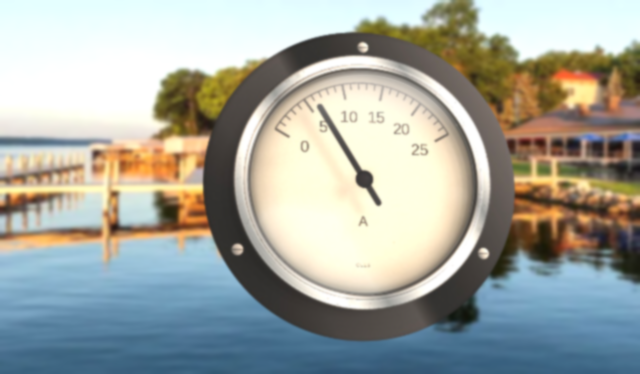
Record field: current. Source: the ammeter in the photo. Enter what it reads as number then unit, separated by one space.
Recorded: 6 A
